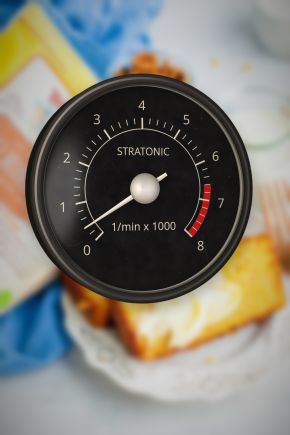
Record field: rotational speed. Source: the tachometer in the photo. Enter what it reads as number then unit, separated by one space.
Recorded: 400 rpm
